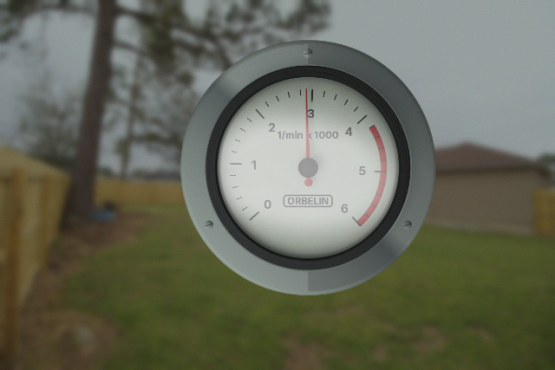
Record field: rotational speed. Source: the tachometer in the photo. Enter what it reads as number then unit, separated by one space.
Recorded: 2900 rpm
